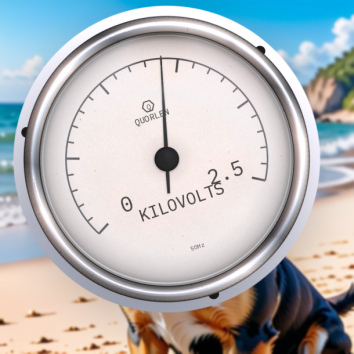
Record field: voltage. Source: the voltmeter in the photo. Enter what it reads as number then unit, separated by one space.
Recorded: 1.4 kV
